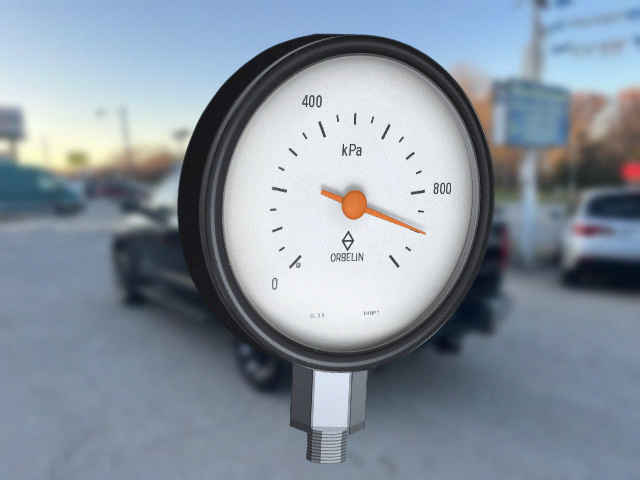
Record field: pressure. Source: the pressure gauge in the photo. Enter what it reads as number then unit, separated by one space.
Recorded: 900 kPa
